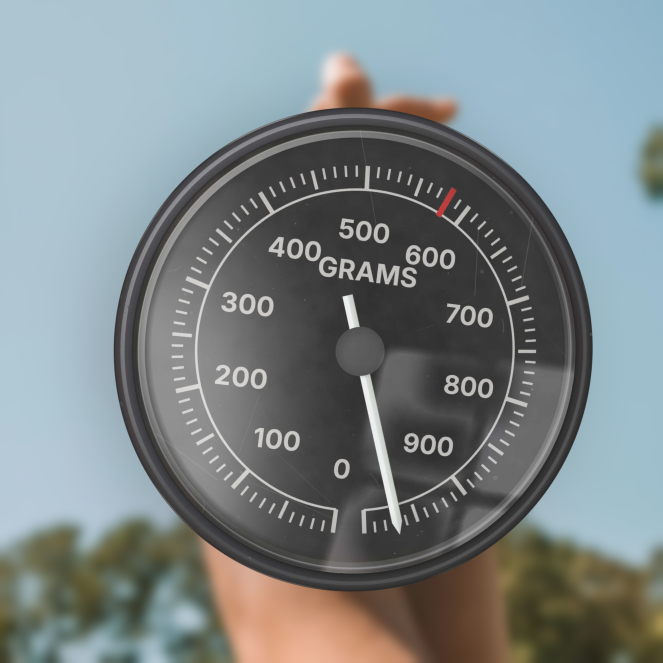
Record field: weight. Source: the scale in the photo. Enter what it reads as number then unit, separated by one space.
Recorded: 970 g
